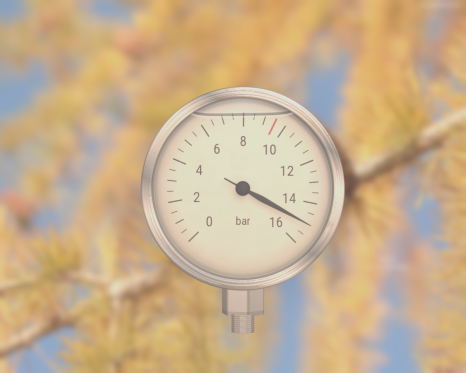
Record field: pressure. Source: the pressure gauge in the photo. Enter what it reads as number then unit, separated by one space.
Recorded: 15 bar
